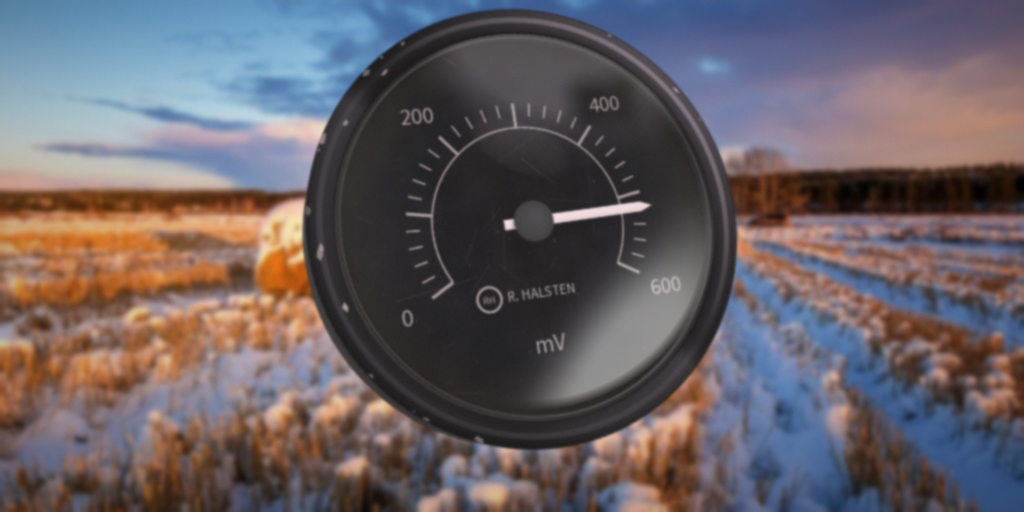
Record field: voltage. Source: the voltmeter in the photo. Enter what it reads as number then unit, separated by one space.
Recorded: 520 mV
